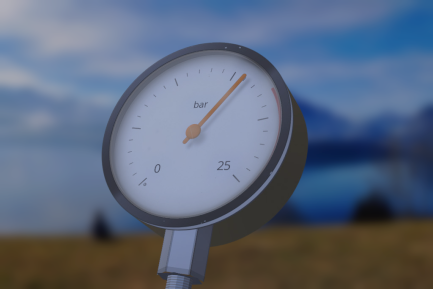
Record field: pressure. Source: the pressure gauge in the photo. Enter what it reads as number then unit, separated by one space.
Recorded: 16 bar
